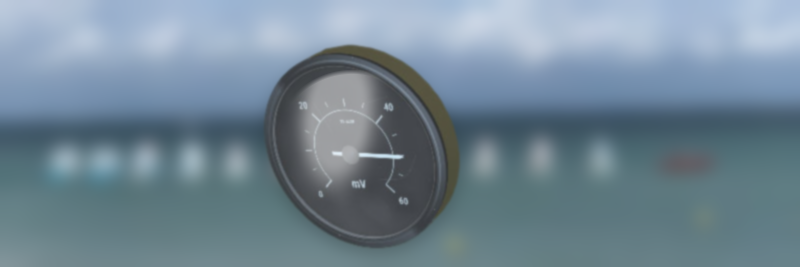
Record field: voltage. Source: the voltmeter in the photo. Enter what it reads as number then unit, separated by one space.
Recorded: 50 mV
